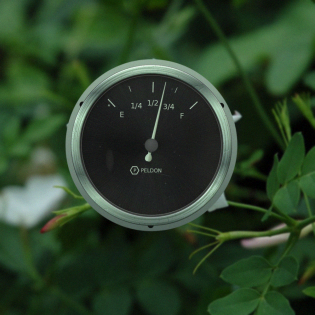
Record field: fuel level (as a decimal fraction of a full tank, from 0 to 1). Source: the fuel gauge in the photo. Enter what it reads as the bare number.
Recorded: 0.625
